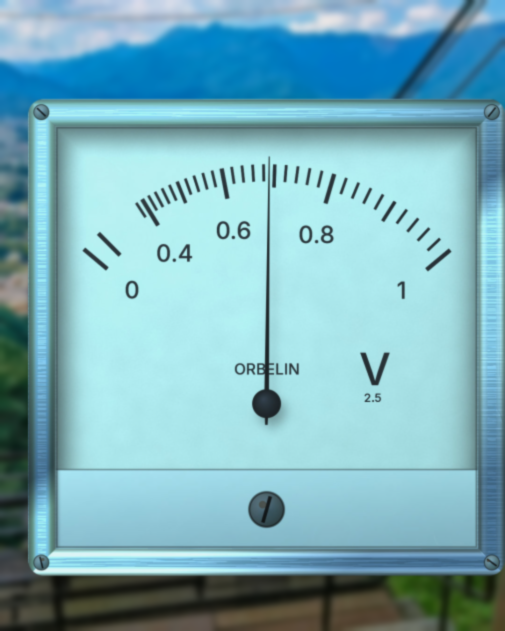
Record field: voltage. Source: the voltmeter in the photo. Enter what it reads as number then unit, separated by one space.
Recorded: 0.69 V
